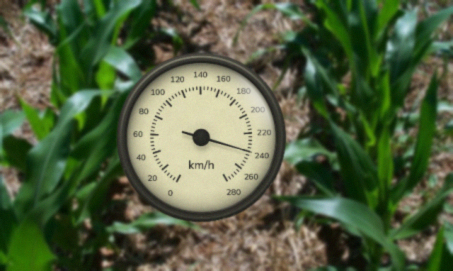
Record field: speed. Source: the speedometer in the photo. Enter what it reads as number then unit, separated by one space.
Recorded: 240 km/h
